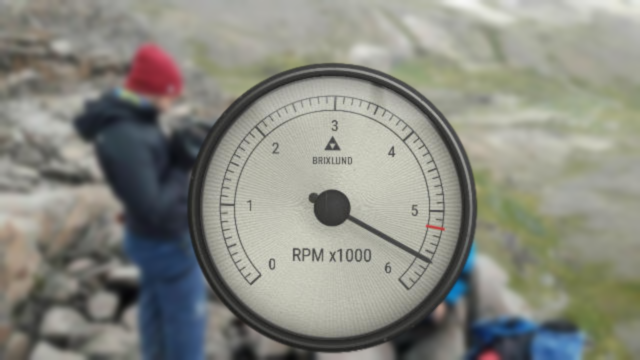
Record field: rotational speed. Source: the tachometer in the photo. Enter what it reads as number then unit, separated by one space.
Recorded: 5600 rpm
